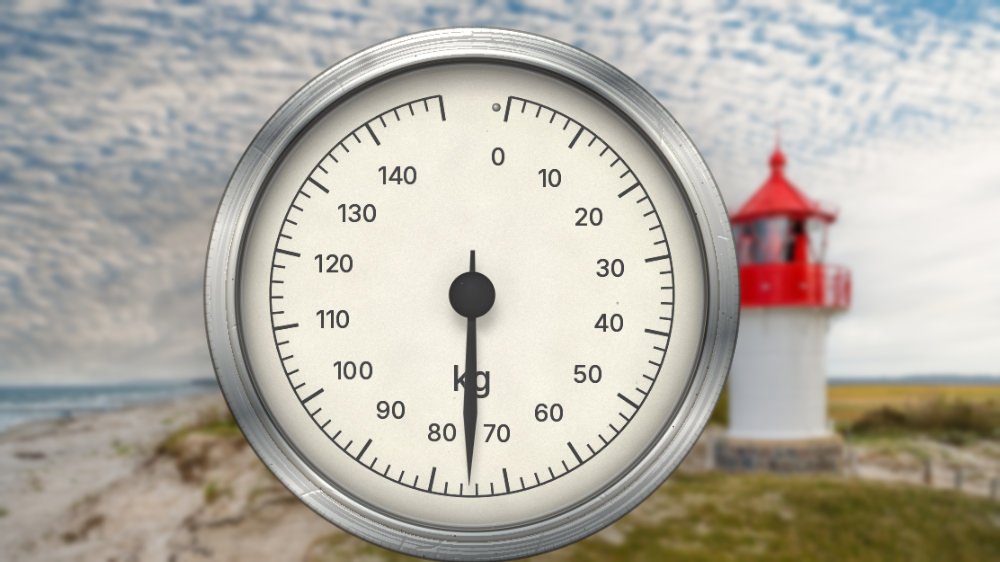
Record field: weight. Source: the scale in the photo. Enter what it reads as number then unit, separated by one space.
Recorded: 75 kg
